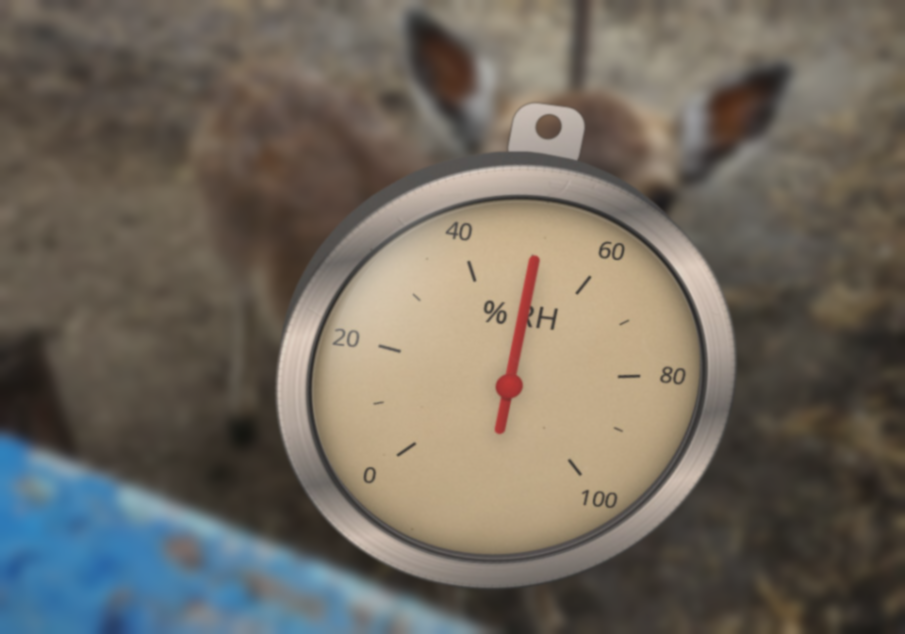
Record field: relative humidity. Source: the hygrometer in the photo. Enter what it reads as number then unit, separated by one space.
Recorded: 50 %
